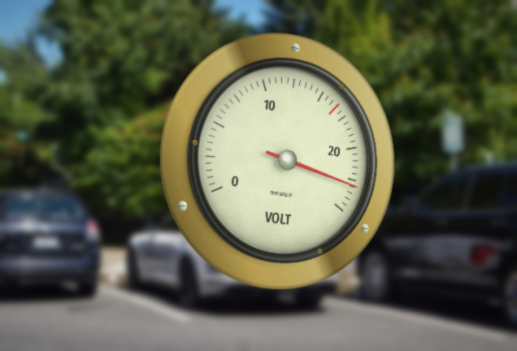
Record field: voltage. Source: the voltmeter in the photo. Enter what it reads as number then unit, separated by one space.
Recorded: 23 V
